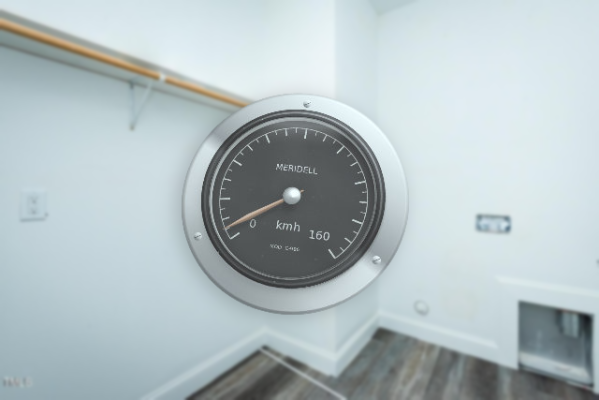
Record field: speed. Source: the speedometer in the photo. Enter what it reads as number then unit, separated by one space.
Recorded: 5 km/h
